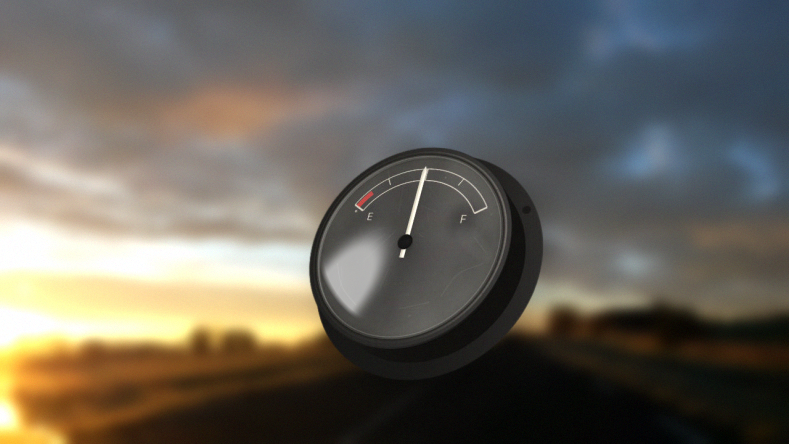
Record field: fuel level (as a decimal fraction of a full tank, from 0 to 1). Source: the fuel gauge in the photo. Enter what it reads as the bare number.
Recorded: 0.5
